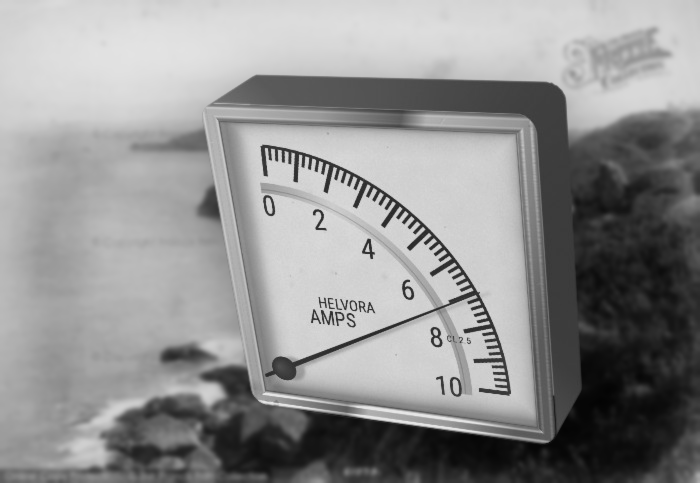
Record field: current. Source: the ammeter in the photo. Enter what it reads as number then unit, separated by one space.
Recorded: 7 A
